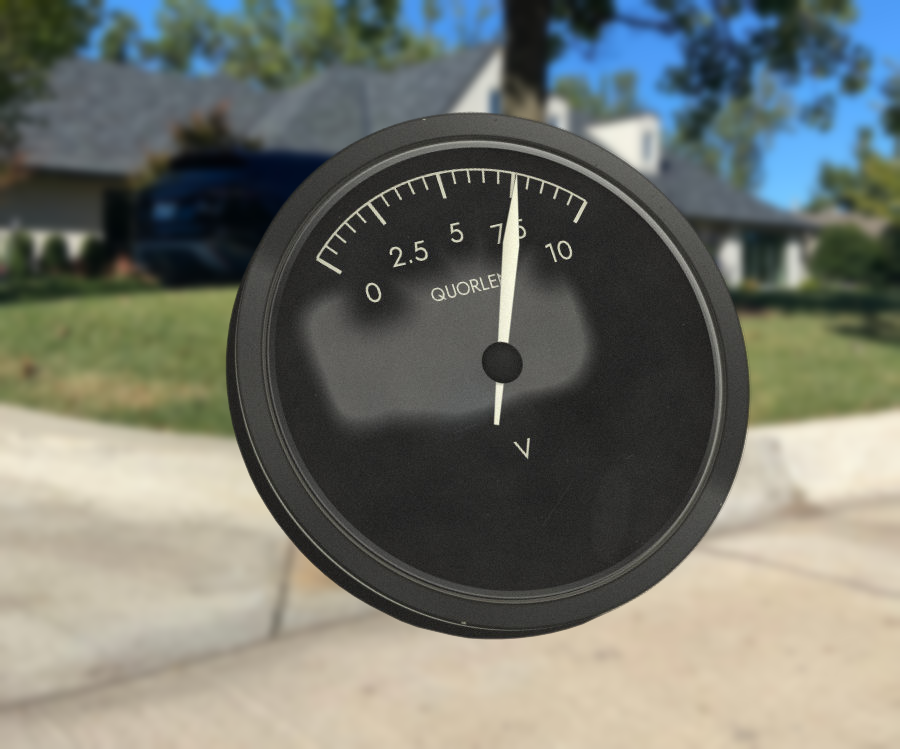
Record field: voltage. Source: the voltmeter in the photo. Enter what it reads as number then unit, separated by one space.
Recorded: 7.5 V
